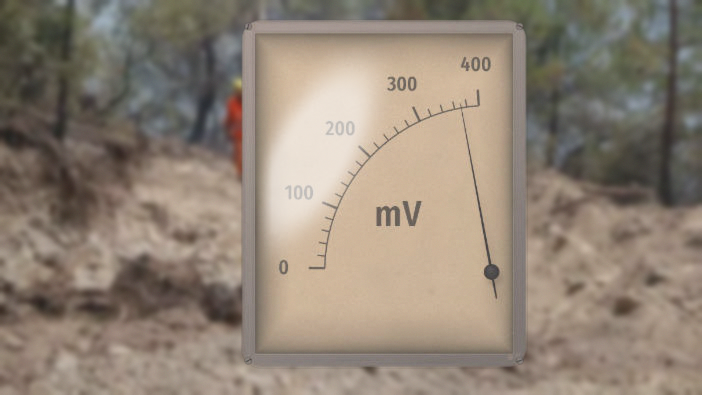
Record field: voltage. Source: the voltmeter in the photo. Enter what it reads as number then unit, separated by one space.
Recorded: 370 mV
